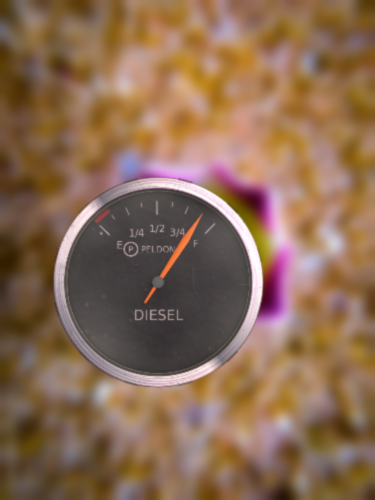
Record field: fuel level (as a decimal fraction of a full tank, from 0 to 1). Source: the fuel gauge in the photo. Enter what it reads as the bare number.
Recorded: 0.875
